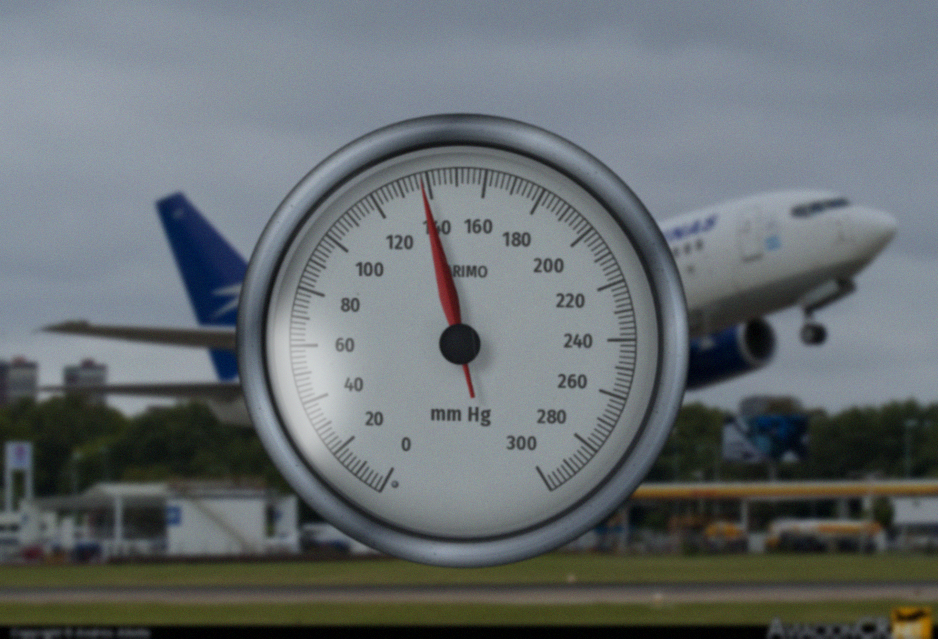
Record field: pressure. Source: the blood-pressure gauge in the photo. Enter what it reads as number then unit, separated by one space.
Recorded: 138 mmHg
